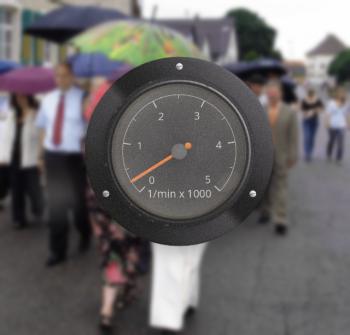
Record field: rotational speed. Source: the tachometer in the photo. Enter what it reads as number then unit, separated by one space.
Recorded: 250 rpm
